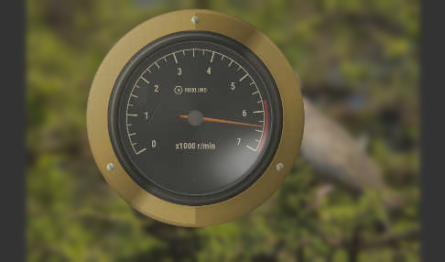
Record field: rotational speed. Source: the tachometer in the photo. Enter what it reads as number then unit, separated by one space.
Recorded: 6375 rpm
